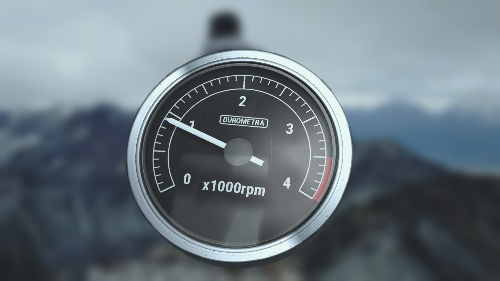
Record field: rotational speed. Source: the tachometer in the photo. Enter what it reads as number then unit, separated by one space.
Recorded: 900 rpm
